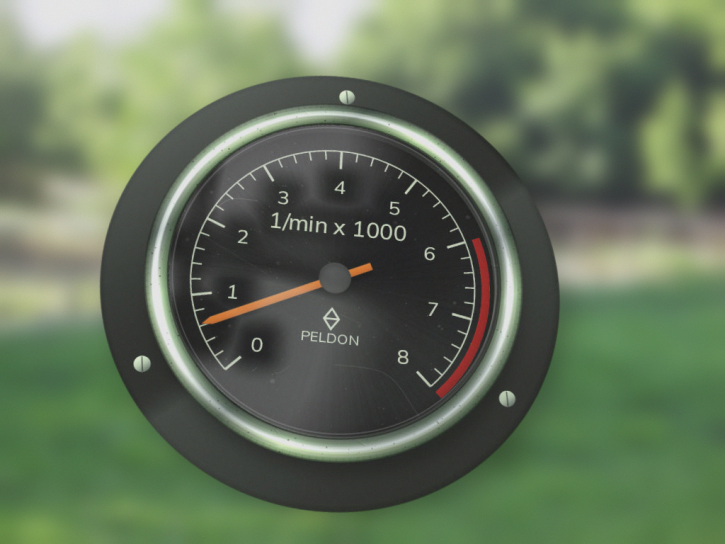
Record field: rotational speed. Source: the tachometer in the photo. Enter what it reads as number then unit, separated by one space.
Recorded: 600 rpm
